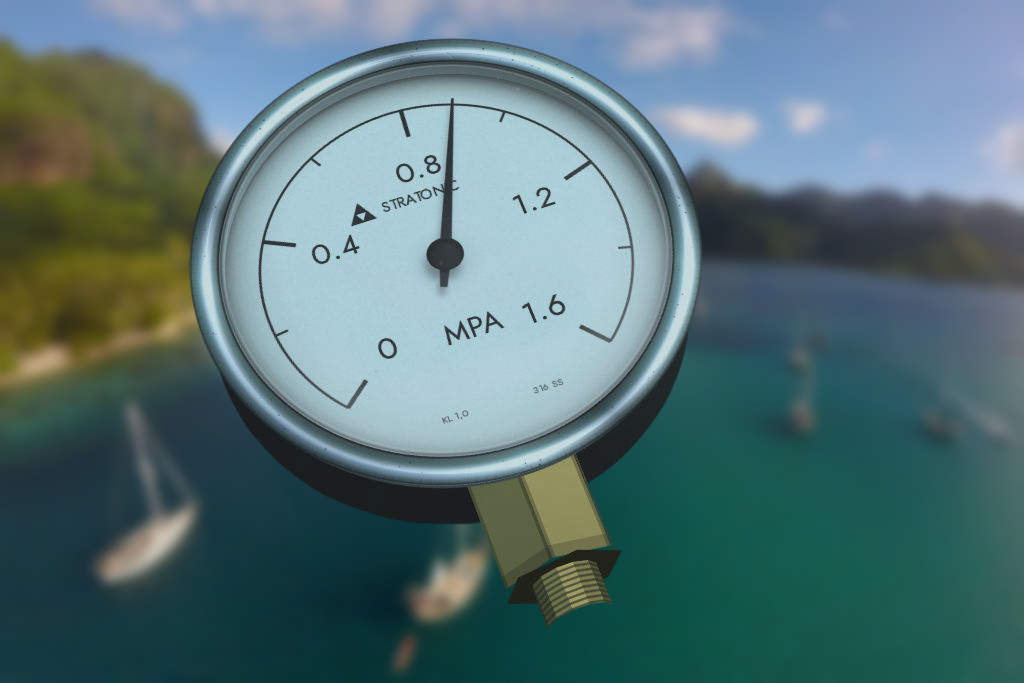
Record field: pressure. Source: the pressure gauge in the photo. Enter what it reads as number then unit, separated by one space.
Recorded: 0.9 MPa
